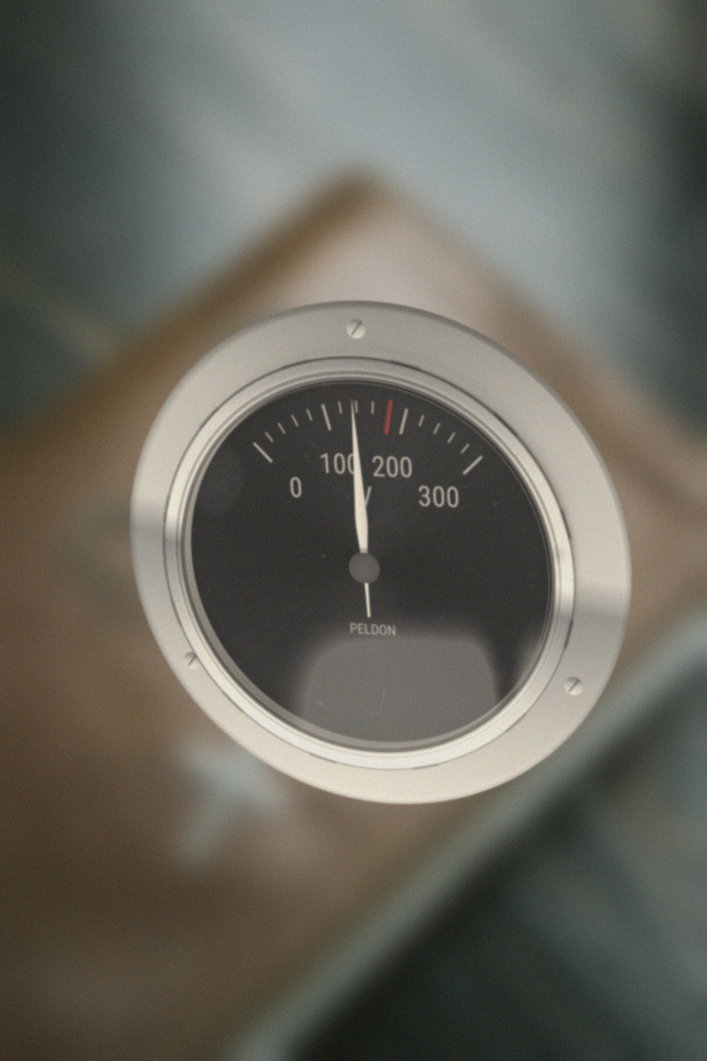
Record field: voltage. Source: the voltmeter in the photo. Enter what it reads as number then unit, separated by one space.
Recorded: 140 V
